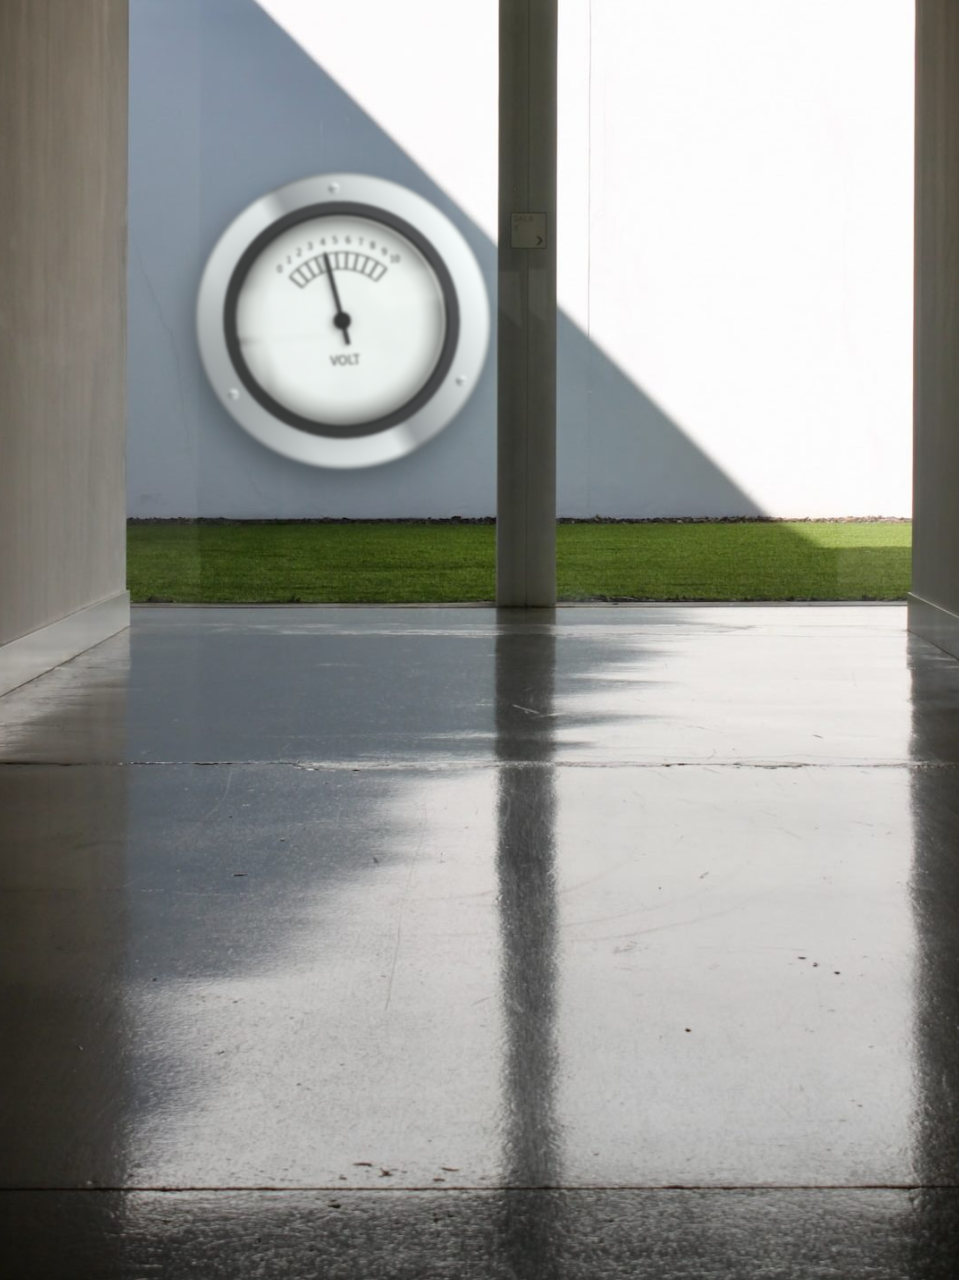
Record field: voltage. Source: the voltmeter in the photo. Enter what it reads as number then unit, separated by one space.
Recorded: 4 V
